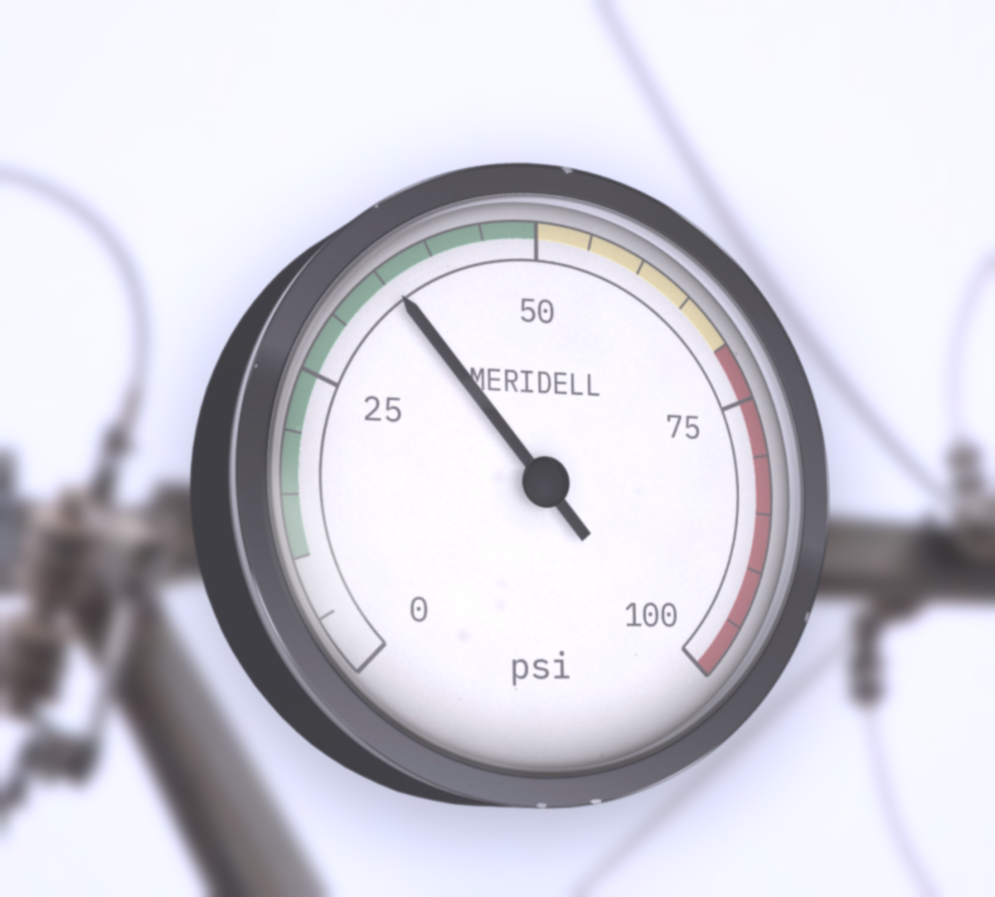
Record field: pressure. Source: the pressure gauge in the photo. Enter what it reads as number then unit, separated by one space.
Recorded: 35 psi
